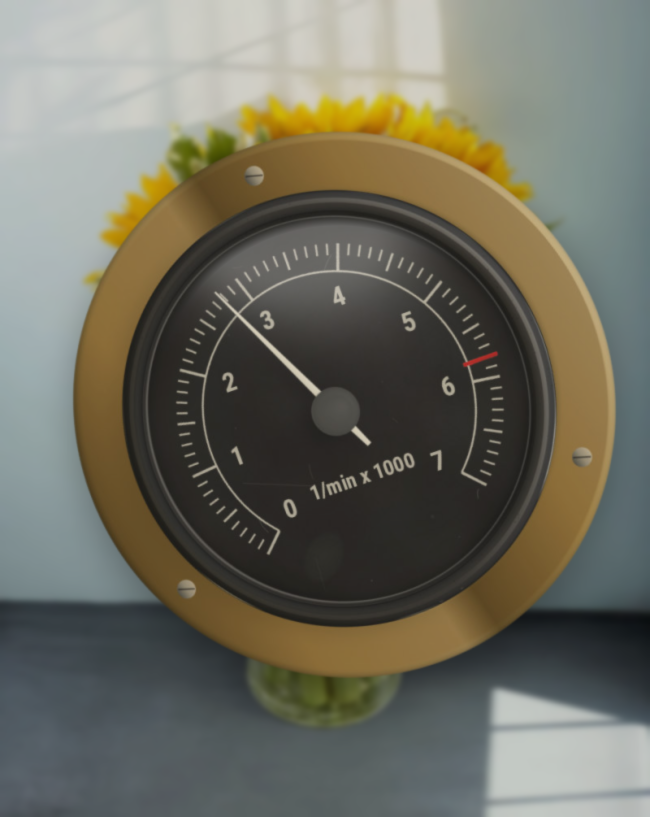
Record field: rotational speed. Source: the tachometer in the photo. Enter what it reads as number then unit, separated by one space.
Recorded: 2800 rpm
